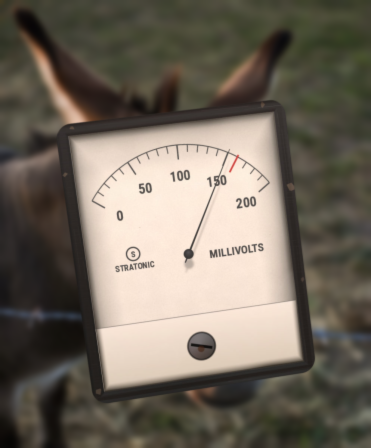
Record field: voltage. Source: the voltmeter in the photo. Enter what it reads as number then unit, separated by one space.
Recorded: 150 mV
